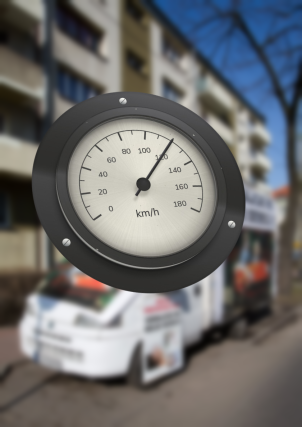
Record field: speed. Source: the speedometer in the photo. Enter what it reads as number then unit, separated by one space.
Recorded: 120 km/h
